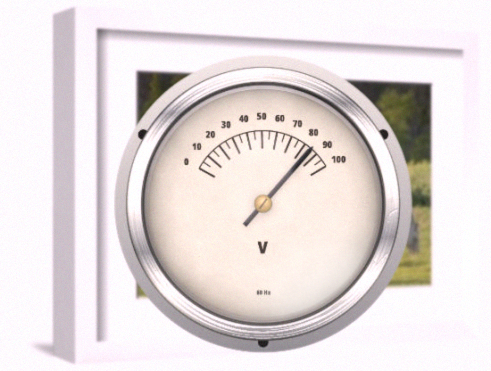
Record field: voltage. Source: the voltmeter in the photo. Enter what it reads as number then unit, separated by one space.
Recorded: 85 V
